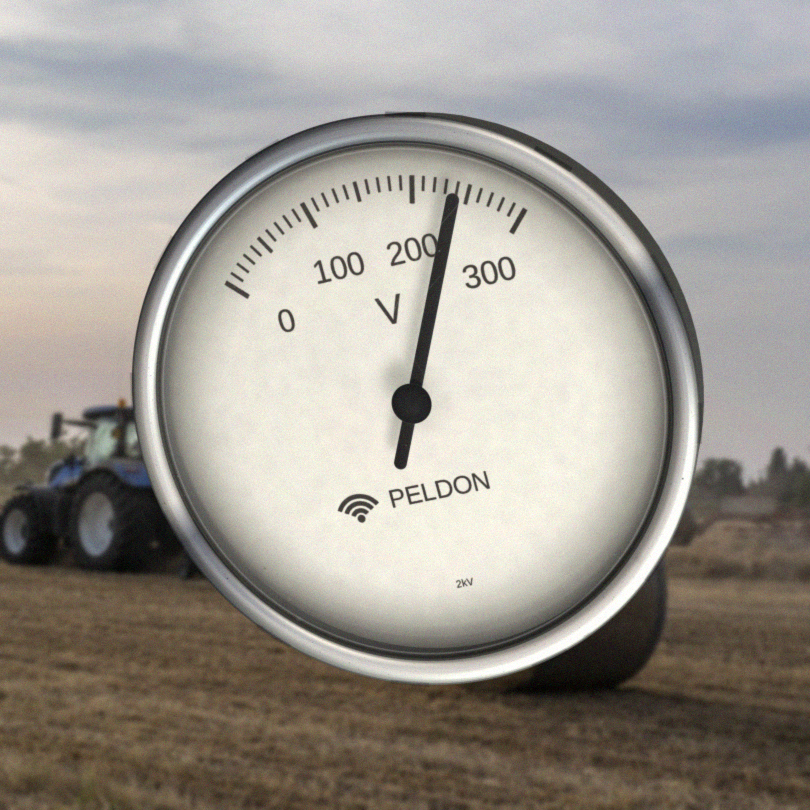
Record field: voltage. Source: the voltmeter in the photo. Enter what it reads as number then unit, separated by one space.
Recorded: 240 V
